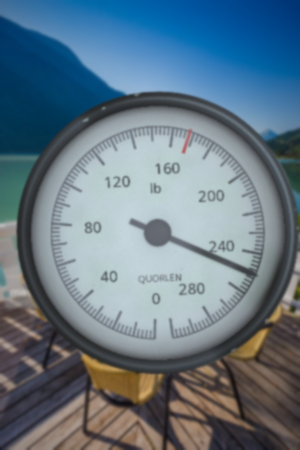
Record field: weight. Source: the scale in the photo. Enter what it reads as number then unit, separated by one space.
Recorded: 250 lb
